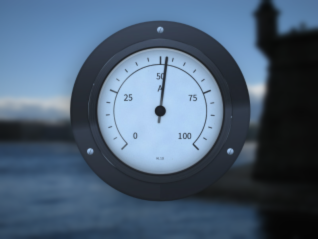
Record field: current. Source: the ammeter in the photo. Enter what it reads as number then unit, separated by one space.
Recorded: 52.5 A
